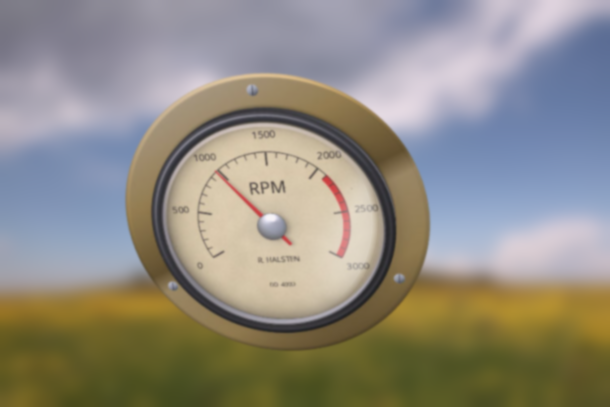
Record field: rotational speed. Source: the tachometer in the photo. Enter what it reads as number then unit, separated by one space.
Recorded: 1000 rpm
